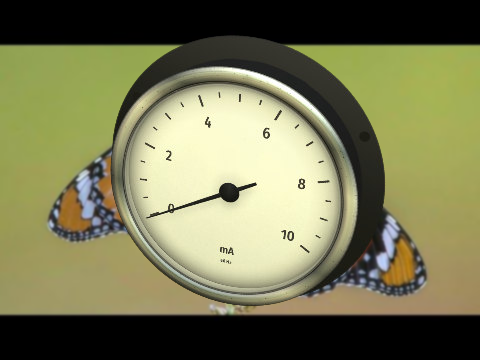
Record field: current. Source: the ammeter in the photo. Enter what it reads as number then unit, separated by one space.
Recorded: 0 mA
